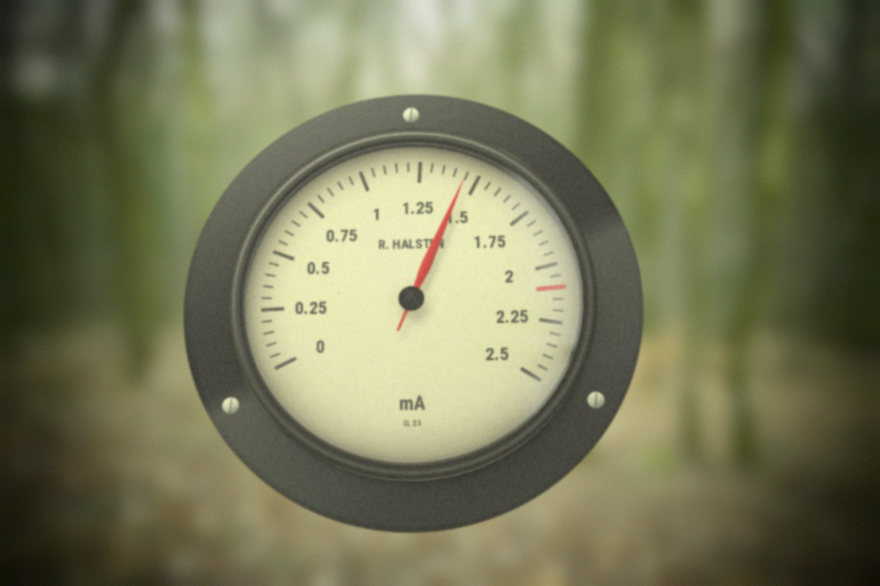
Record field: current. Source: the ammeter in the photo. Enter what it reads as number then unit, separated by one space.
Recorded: 1.45 mA
